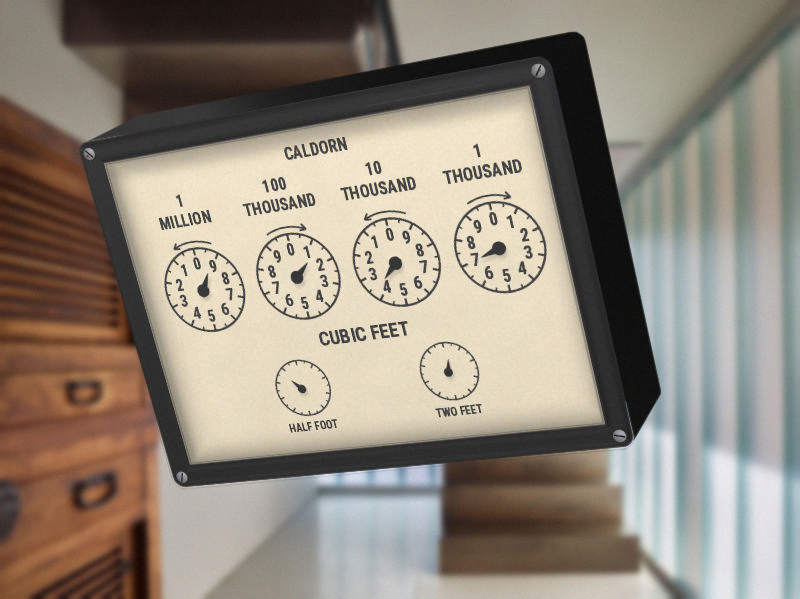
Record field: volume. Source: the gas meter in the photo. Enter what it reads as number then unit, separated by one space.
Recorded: 913700 ft³
